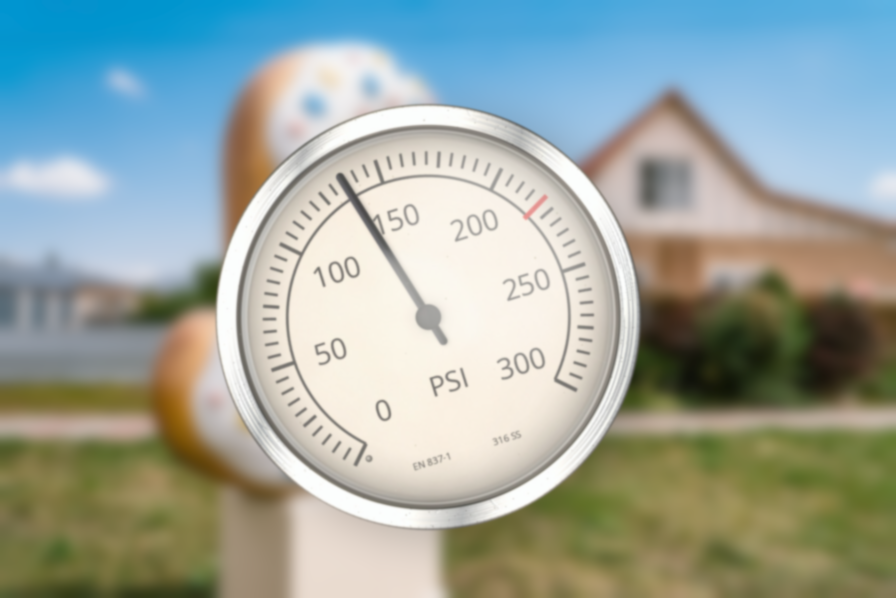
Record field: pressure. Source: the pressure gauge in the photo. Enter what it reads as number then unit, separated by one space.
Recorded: 135 psi
